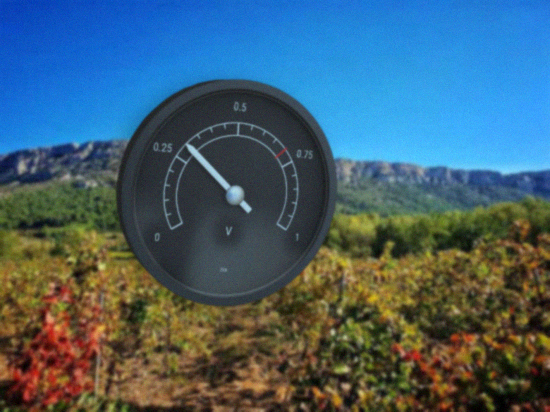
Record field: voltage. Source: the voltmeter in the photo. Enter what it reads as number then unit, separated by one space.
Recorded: 0.3 V
